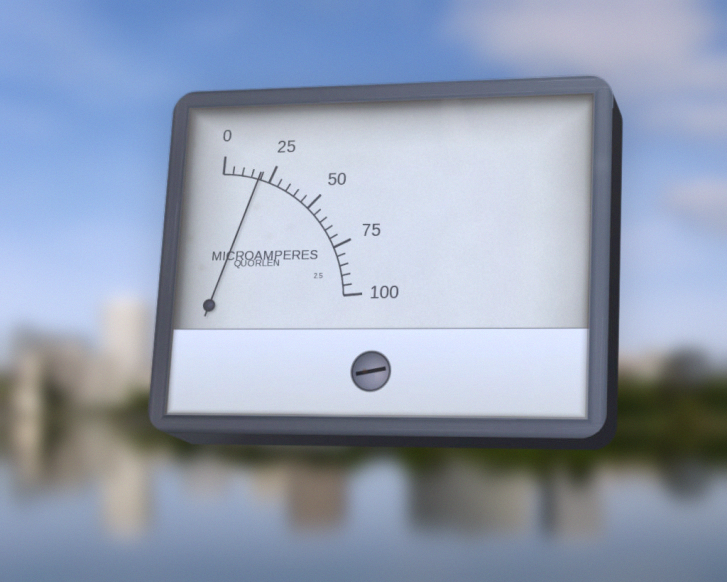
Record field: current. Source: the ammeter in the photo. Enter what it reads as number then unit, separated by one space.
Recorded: 20 µA
